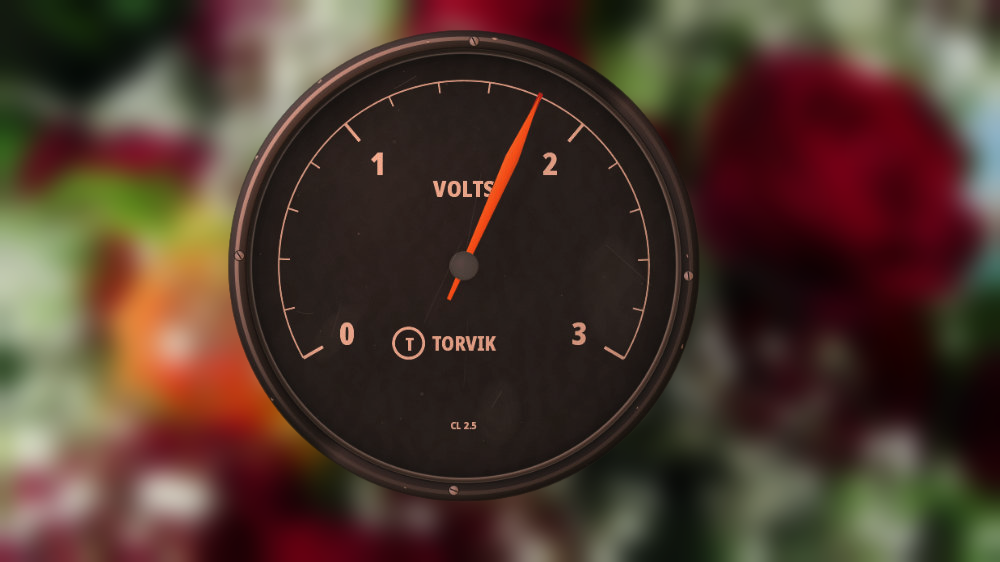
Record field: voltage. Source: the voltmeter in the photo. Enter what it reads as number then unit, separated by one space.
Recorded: 1.8 V
